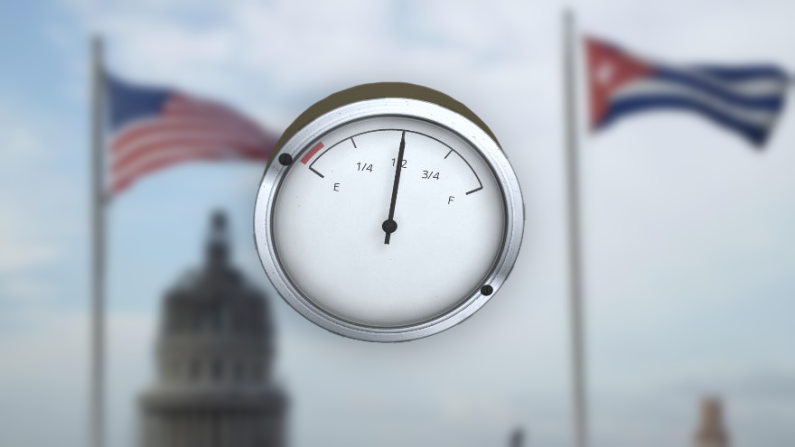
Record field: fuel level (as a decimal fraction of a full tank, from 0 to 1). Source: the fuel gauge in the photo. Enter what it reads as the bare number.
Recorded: 0.5
